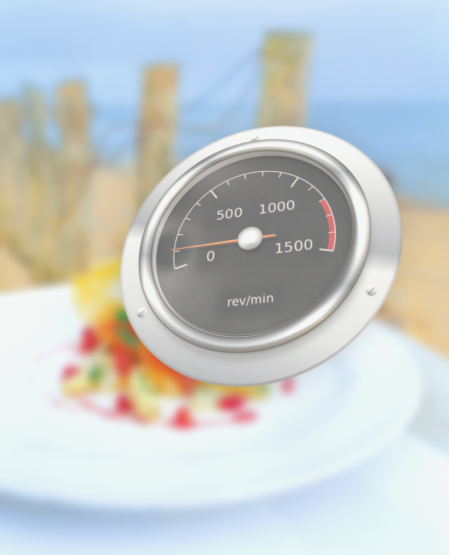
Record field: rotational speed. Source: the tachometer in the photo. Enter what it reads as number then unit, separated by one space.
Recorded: 100 rpm
